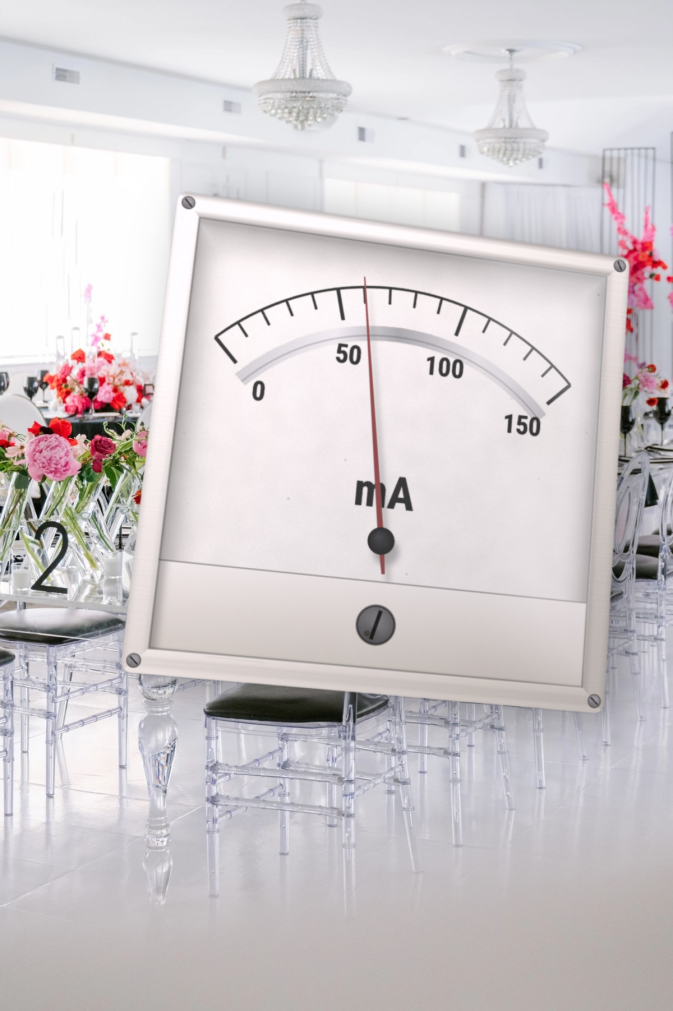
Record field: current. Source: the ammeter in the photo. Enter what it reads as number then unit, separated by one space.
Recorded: 60 mA
